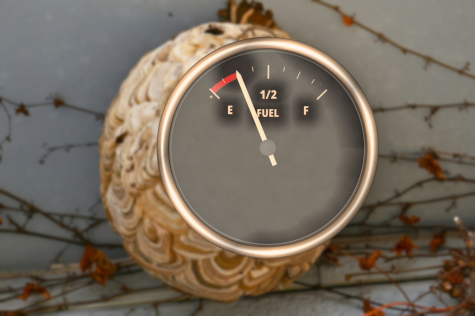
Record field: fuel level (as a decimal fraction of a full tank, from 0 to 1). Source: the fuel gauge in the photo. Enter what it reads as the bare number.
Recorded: 0.25
